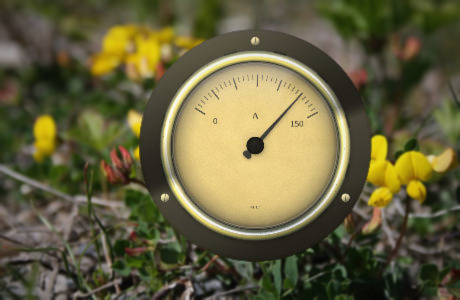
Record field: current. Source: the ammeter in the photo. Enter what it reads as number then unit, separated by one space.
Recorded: 125 A
